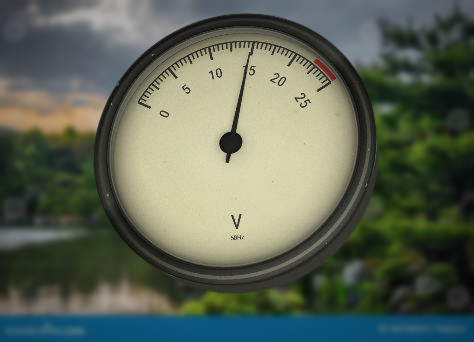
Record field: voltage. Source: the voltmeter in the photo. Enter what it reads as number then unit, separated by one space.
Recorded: 15 V
